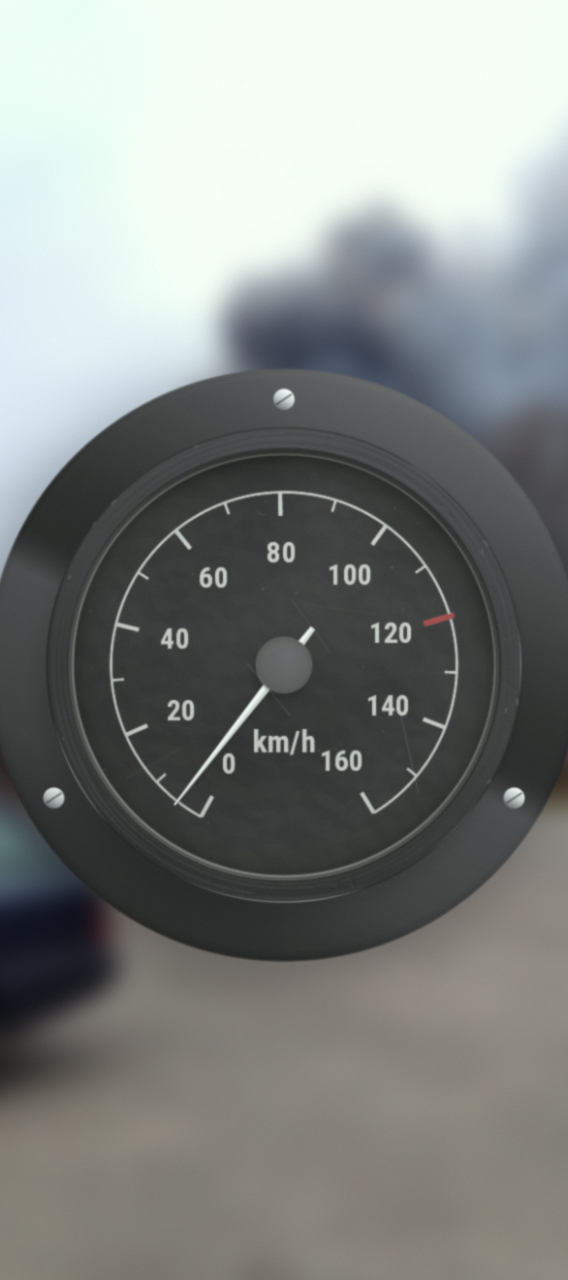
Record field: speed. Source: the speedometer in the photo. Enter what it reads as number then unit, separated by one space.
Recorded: 5 km/h
